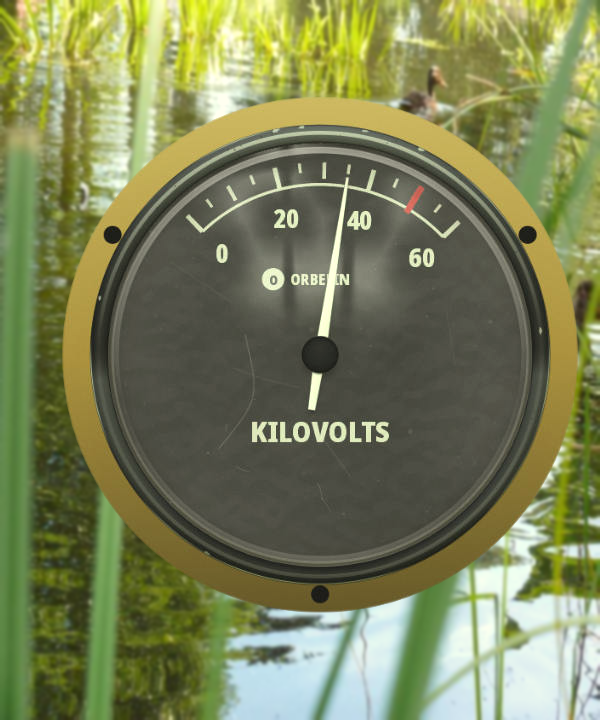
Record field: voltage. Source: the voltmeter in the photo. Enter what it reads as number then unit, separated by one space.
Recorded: 35 kV
